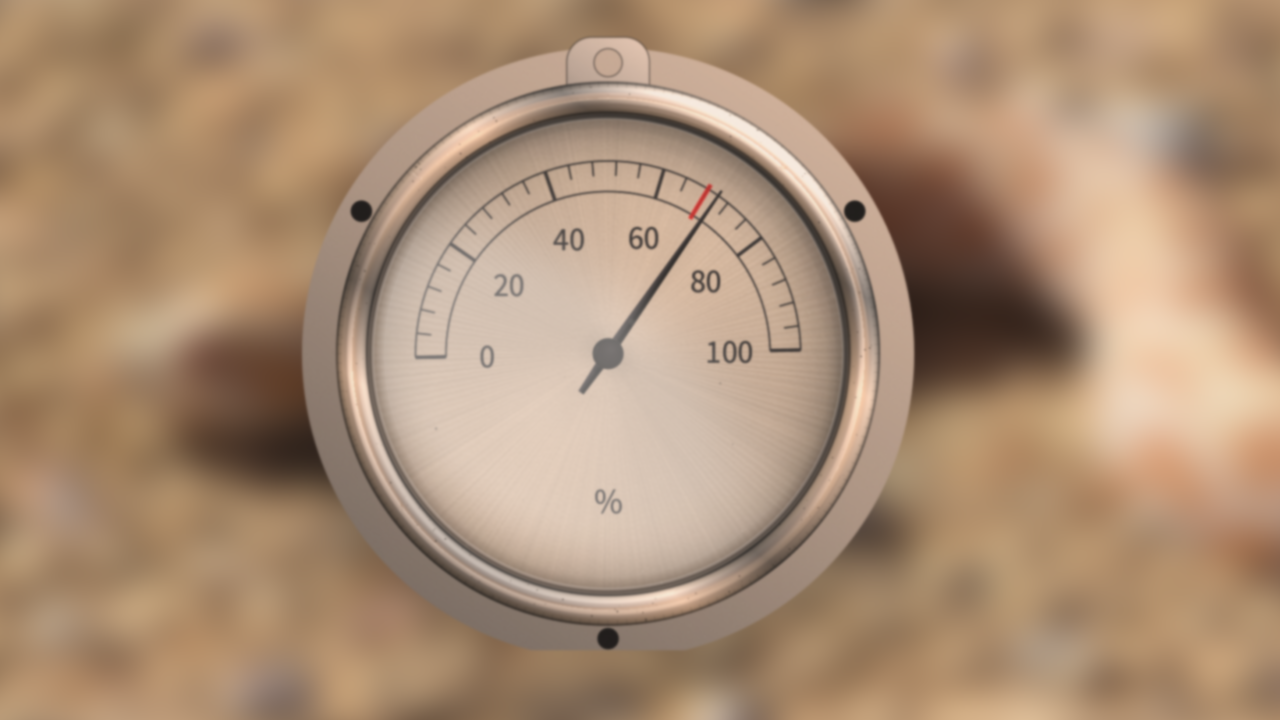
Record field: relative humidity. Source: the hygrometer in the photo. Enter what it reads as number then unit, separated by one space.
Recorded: 70 %
